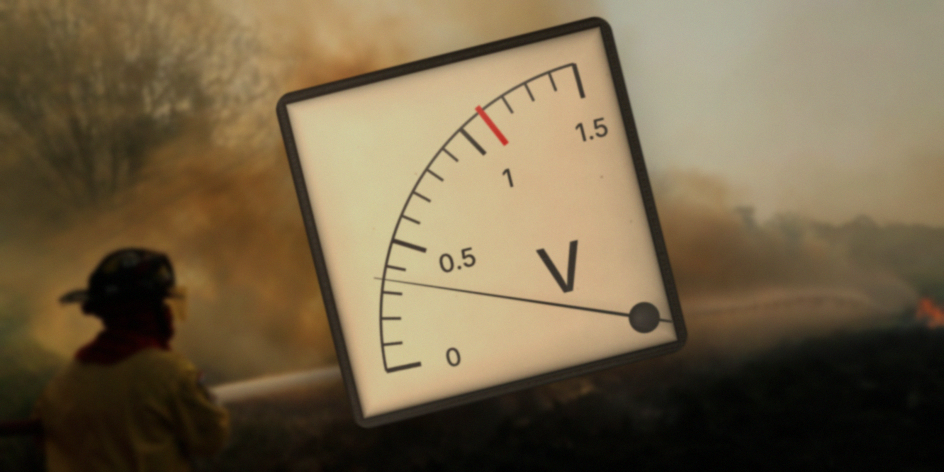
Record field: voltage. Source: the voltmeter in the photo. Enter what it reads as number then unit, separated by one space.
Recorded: 0.35 V
